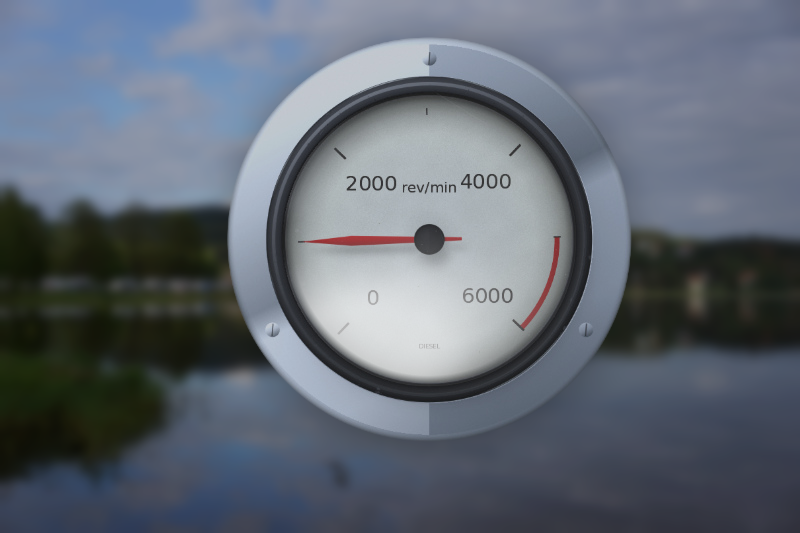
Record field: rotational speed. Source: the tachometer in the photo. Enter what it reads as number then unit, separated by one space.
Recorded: 1000 rpm
